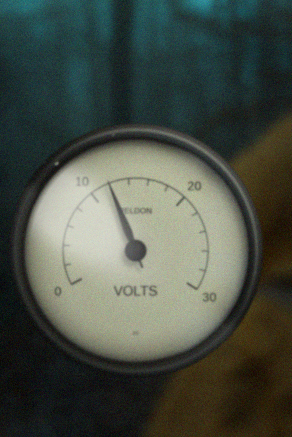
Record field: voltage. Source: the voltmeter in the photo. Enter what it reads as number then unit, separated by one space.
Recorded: 12 V
